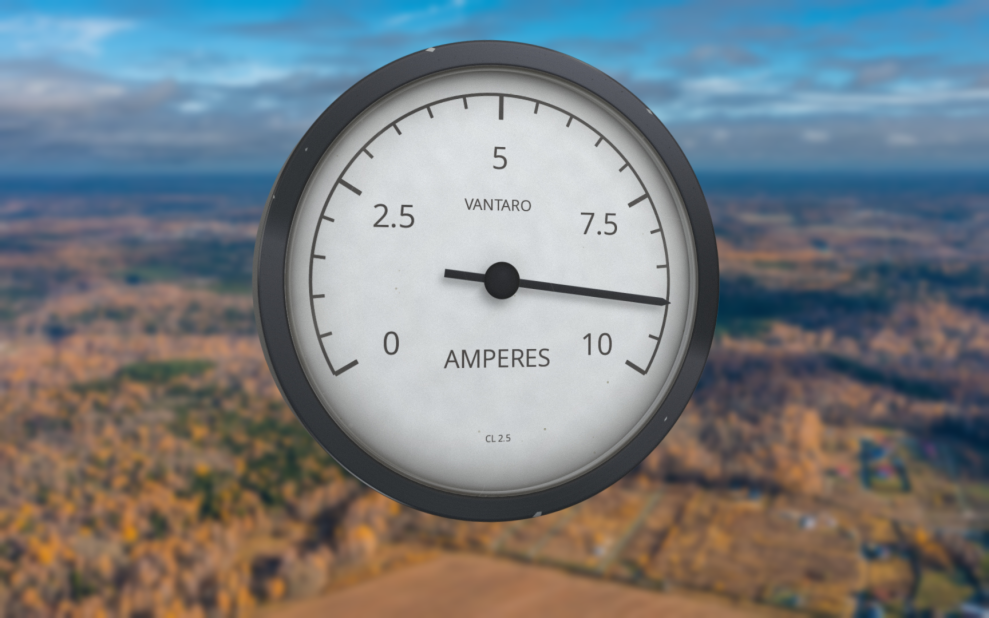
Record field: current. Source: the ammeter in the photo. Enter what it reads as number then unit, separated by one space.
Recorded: 9 A
